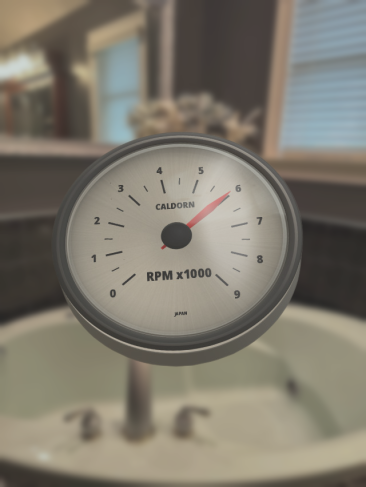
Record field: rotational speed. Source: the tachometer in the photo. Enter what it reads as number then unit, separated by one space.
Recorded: 6000 rpm
